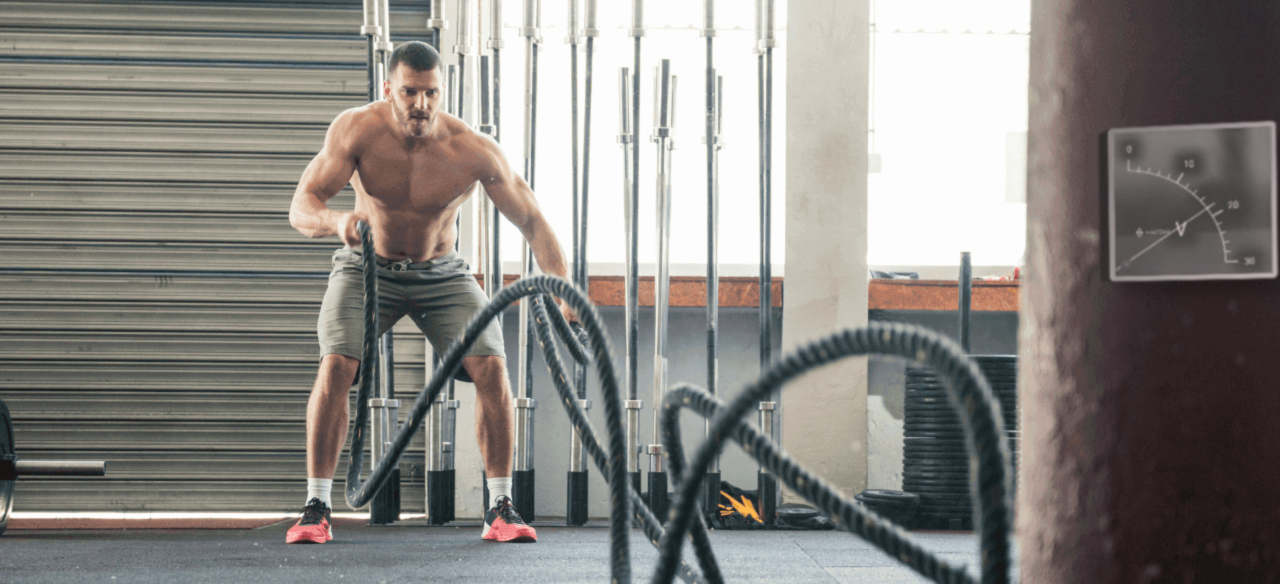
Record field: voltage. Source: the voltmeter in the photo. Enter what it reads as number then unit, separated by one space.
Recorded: 18 V
